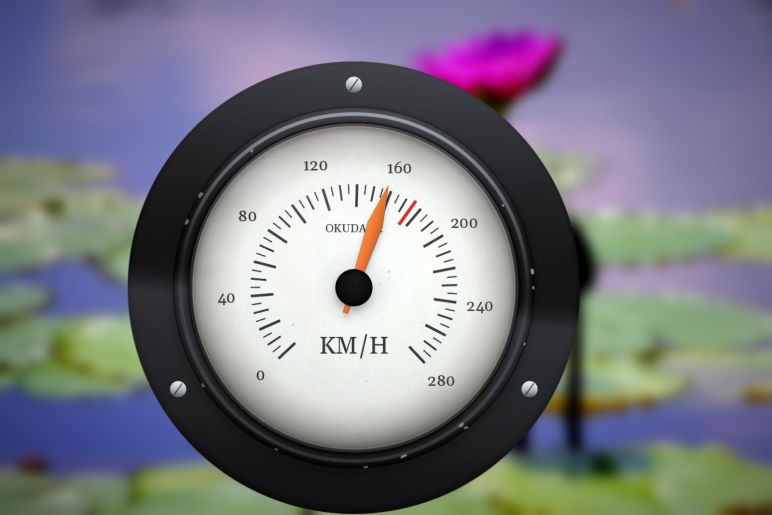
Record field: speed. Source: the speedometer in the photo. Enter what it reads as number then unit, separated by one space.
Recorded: 157.5 km/h
